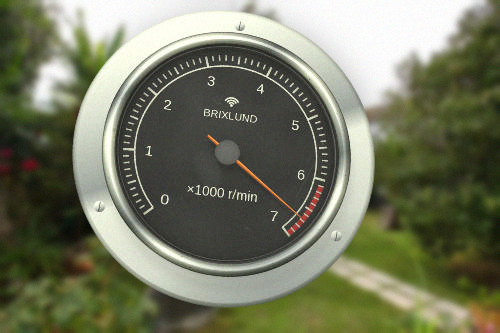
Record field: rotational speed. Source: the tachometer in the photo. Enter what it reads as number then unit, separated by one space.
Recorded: 6700 rpm
